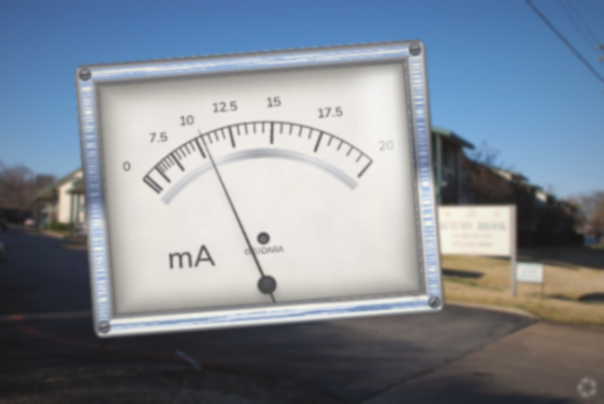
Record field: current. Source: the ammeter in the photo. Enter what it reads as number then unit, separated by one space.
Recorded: 10.5 mA
